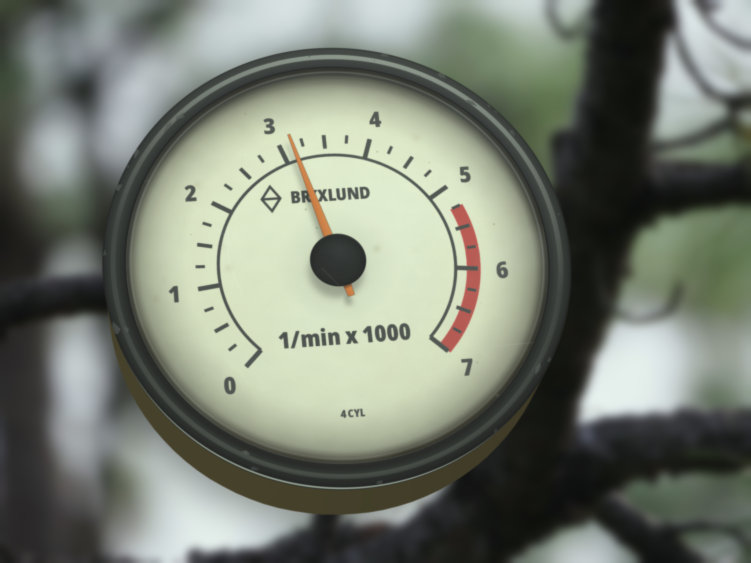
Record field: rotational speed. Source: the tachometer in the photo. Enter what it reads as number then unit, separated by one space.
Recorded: 3125 rpm
